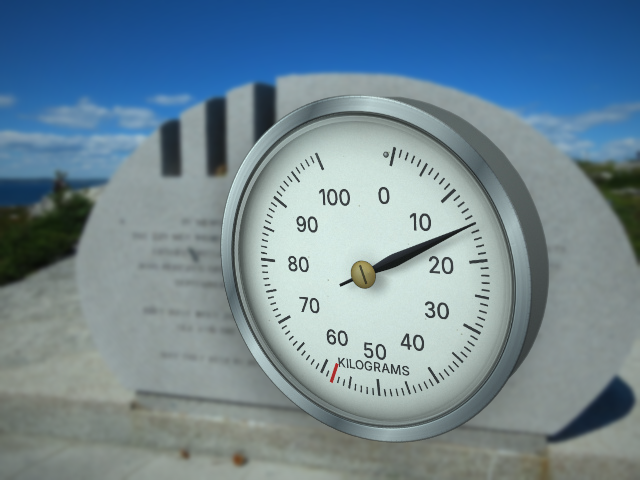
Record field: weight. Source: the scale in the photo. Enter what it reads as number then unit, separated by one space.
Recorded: 15 kg
